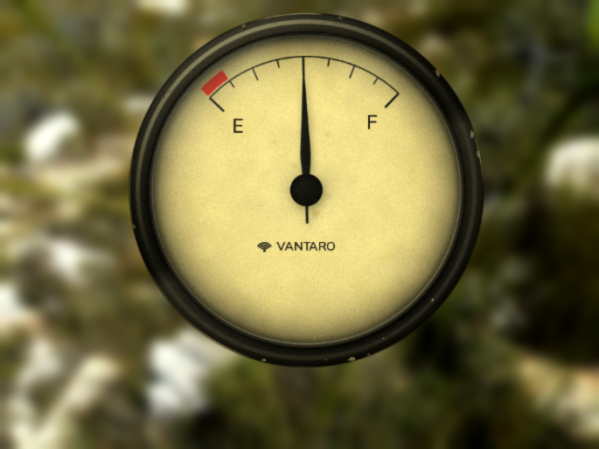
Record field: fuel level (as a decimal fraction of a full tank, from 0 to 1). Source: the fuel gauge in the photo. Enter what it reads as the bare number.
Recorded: 0.5
